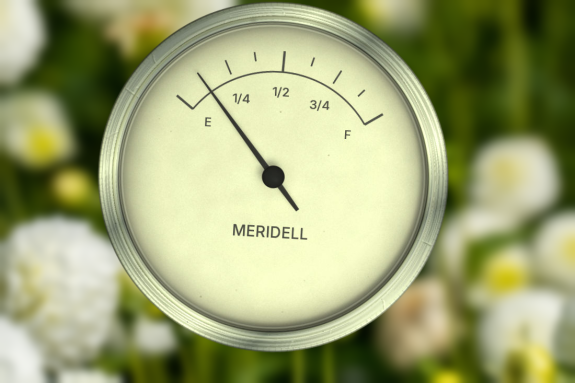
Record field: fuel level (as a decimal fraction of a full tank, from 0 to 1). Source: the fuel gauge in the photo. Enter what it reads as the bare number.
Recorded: 0.125
